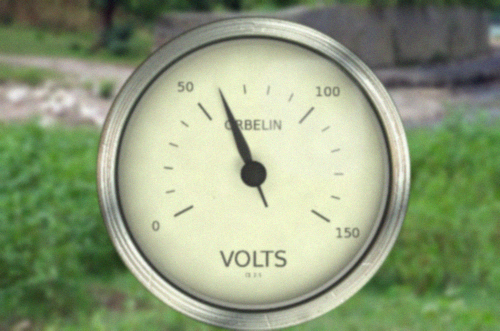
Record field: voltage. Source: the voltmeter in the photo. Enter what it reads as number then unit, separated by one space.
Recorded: 60 V
